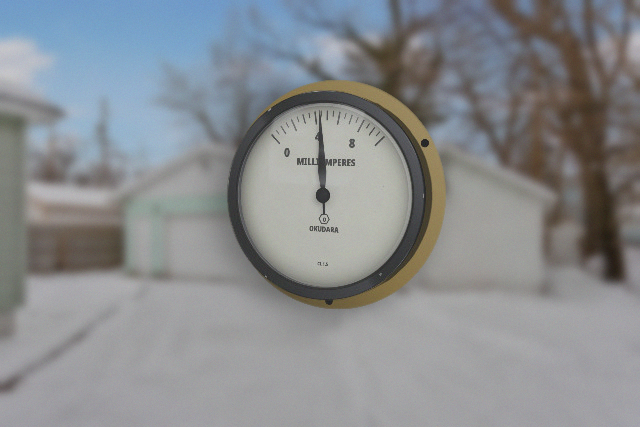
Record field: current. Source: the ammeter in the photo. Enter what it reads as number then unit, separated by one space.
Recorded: 4.5 mA
